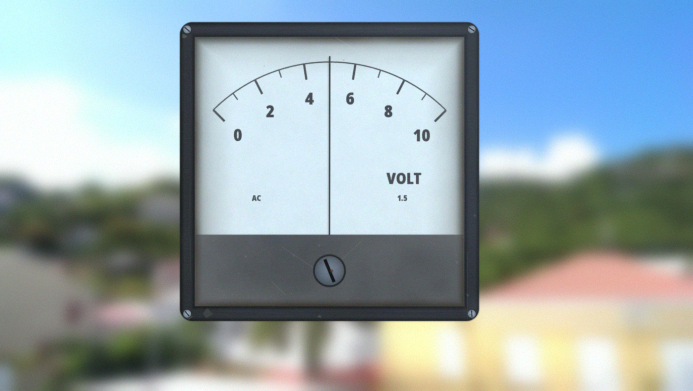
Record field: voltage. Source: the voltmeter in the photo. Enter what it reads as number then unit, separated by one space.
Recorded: 5 V
